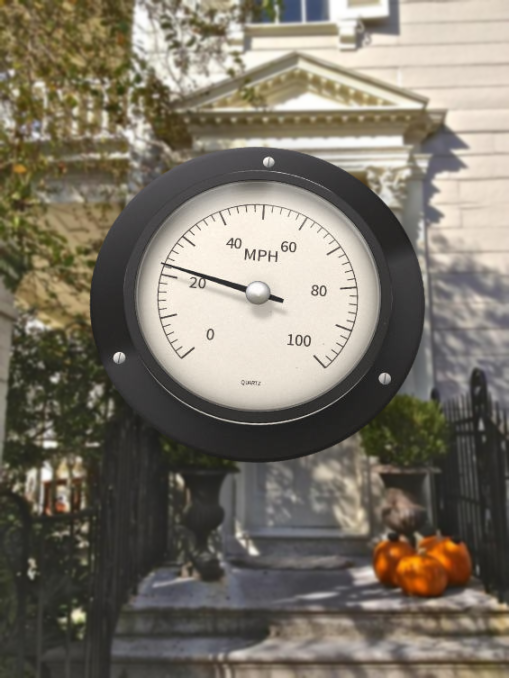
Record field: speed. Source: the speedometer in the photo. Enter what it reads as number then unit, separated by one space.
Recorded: 22 mph
